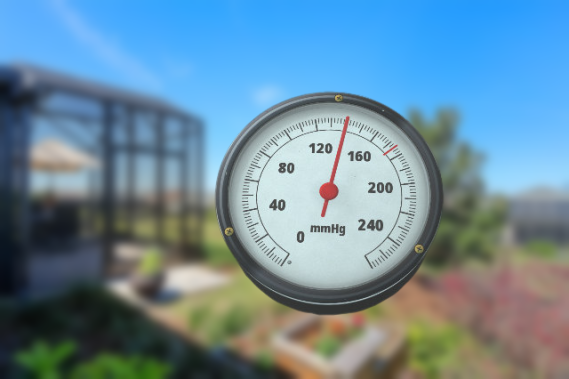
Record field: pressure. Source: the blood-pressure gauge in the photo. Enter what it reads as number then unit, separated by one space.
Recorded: 140 mmHg
